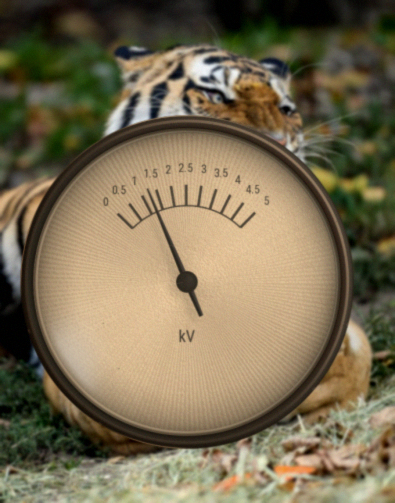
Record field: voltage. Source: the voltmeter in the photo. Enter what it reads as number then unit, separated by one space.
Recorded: 1.25 kV
